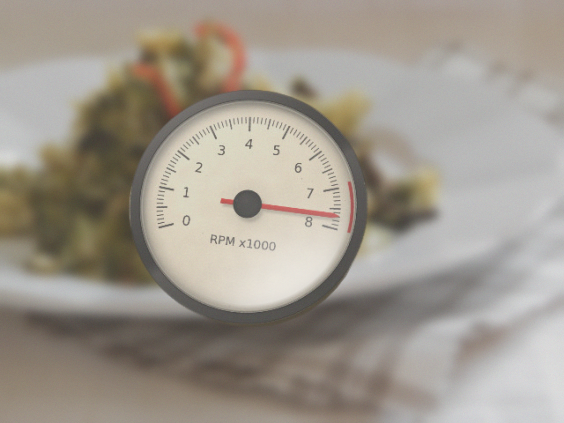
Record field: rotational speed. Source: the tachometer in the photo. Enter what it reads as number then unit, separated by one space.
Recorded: 7700 rpm
